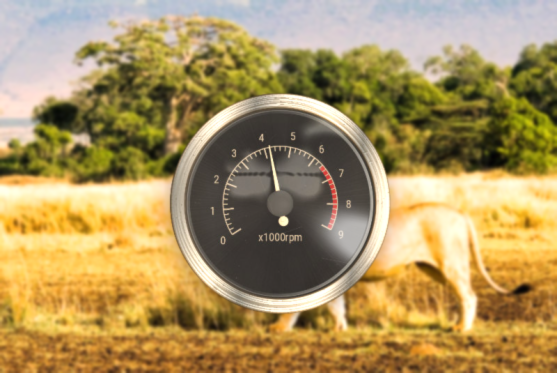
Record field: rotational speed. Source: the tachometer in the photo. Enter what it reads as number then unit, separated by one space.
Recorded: 4200 rpm
